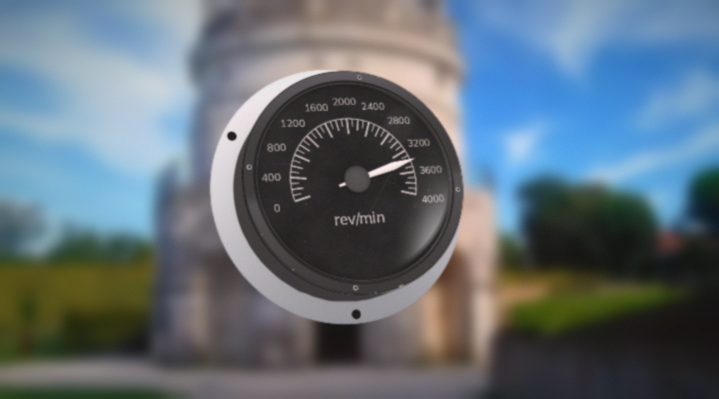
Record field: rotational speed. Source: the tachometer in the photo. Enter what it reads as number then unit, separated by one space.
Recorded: 3400 rpm
